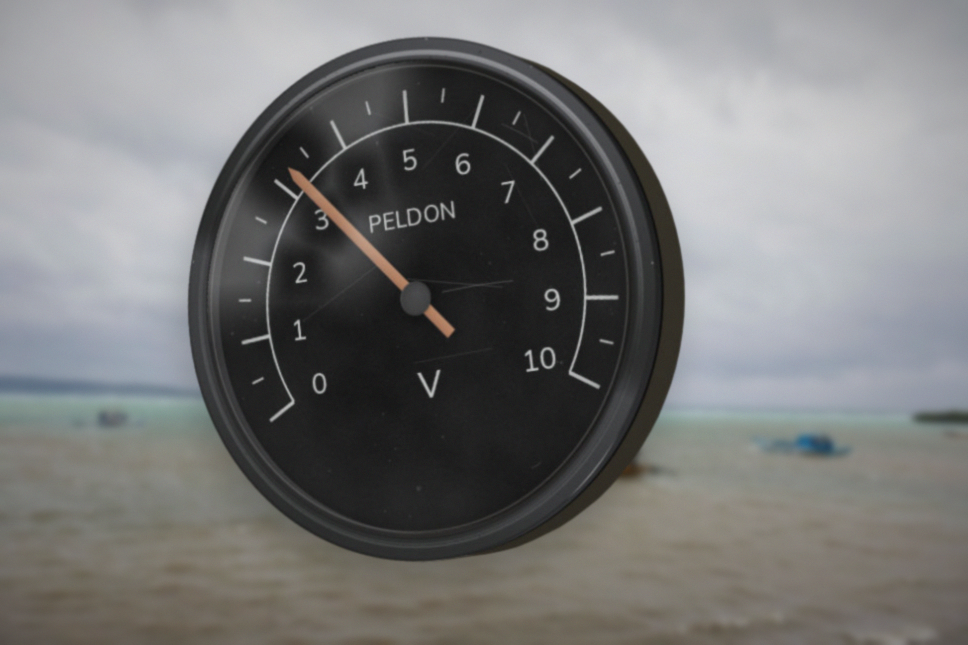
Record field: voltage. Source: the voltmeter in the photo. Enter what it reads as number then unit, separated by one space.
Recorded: 3.25 V
